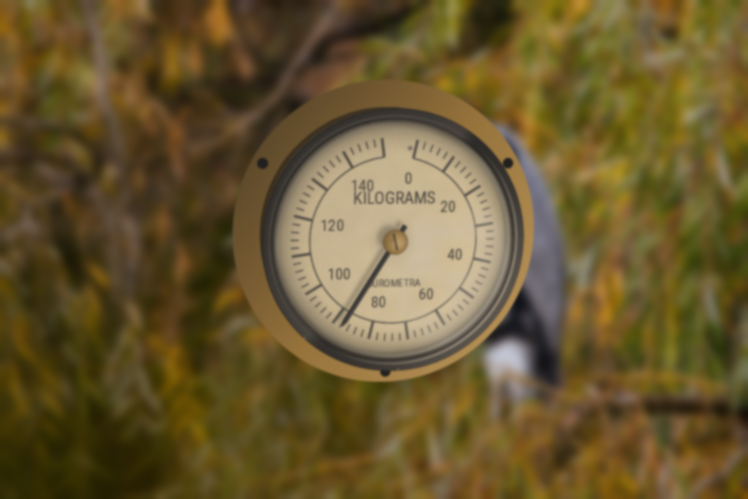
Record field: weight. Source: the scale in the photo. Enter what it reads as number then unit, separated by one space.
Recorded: 88 kg
